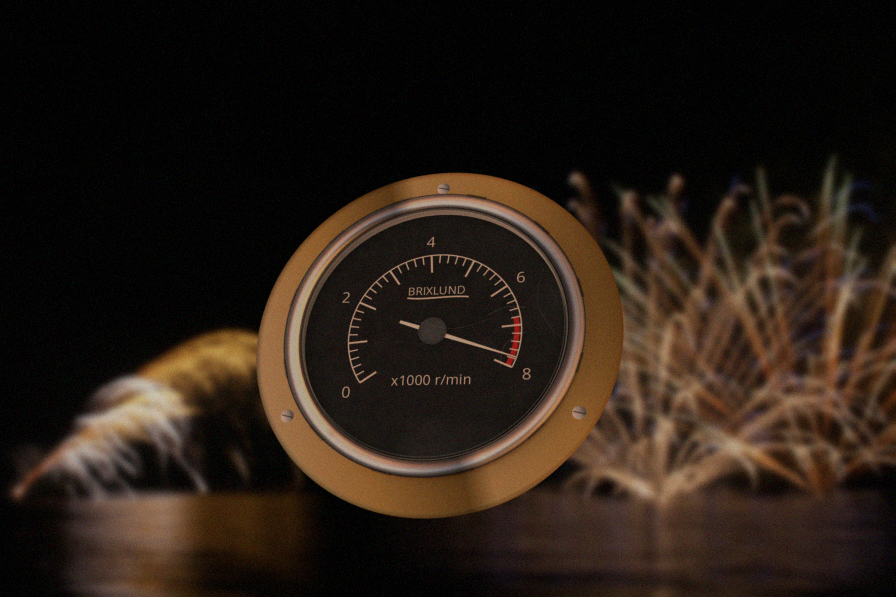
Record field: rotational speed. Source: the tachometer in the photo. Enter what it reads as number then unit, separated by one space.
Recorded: 7800 rpm
